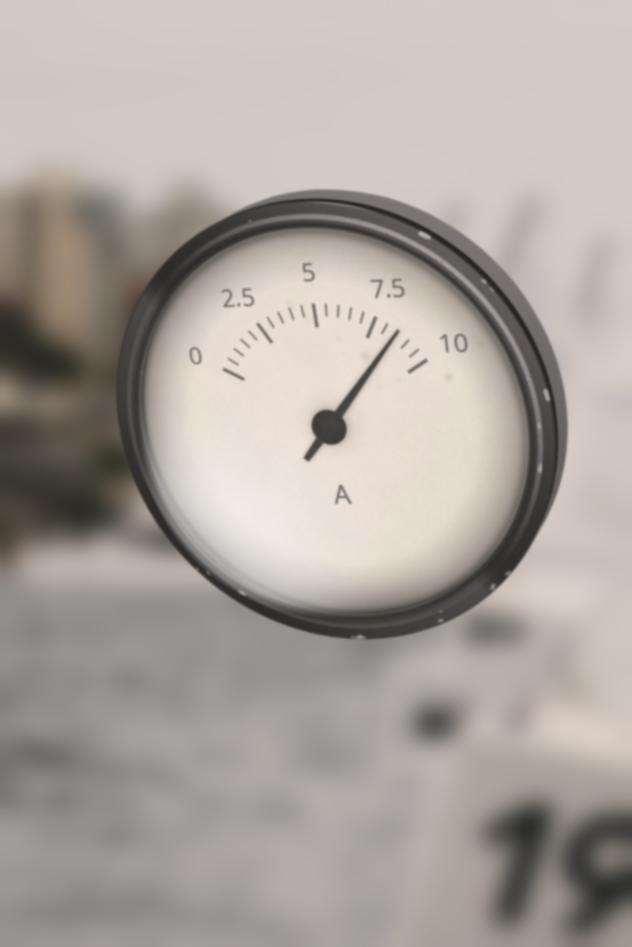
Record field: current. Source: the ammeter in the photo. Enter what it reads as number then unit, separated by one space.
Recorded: 8.5 A
